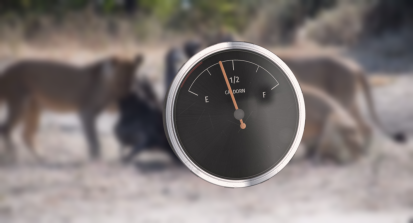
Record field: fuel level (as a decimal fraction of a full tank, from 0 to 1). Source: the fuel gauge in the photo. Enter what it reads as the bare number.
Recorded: 0.375
